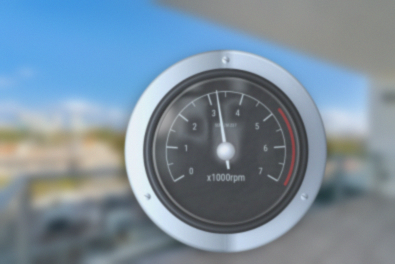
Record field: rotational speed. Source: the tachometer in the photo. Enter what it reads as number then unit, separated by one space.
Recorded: 3250 rpm
